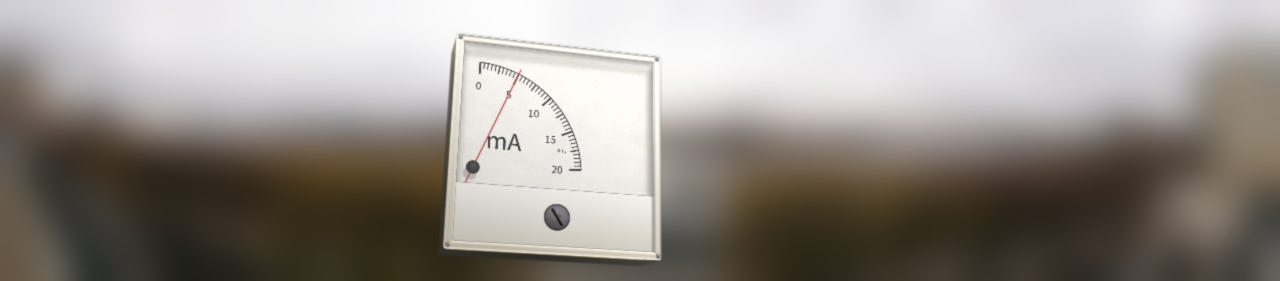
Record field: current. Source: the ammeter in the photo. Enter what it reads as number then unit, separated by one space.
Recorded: 5 mA
